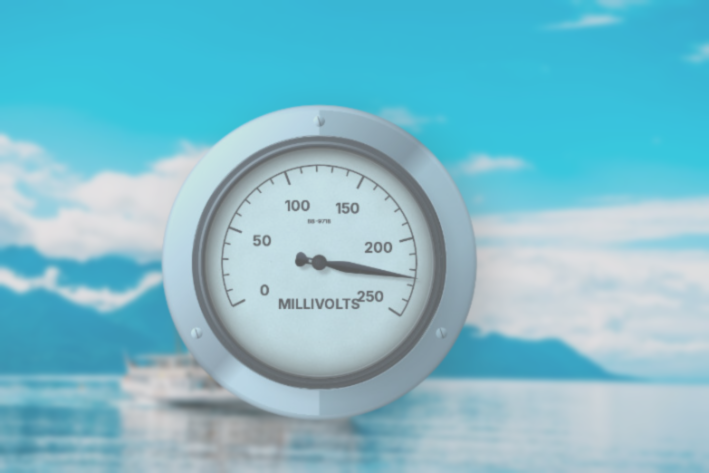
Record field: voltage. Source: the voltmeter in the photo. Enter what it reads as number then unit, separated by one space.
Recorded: 225 mV
